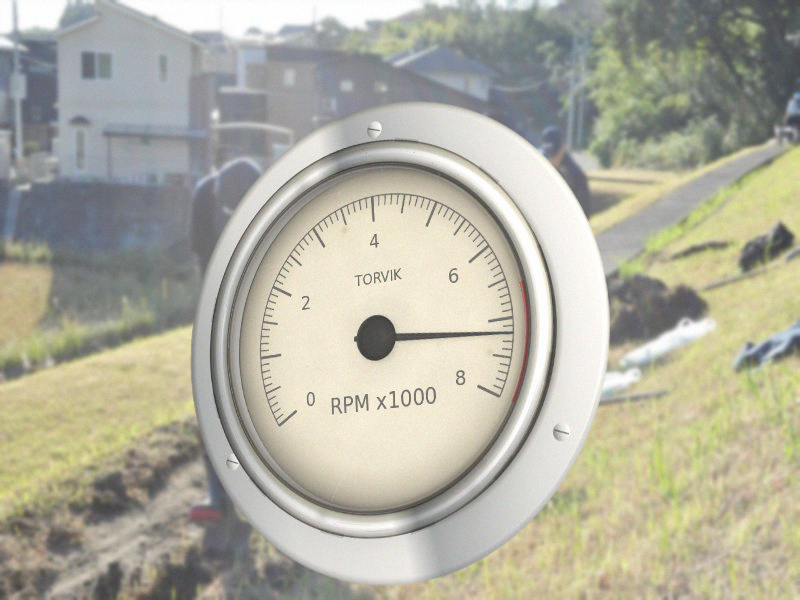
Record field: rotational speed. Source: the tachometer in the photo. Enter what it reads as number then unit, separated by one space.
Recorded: 7200 rpm
